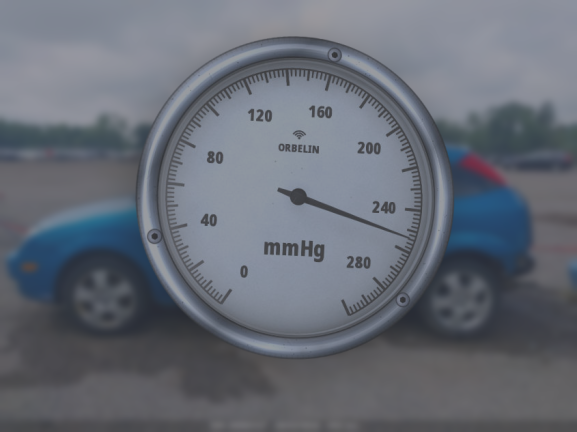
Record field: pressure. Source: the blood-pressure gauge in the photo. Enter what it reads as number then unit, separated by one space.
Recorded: 254 mmHg
